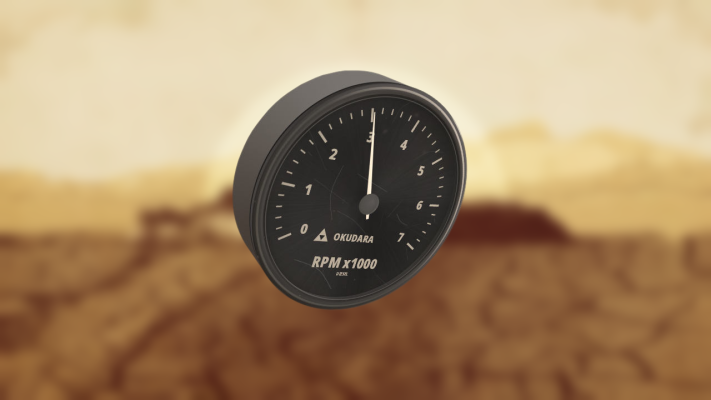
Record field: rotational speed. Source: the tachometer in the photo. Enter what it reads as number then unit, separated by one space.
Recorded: 3000 rpm
